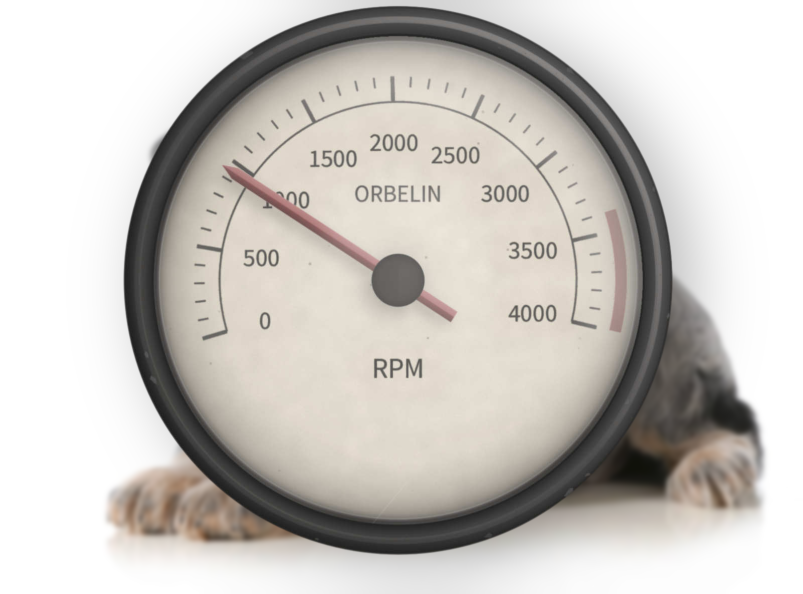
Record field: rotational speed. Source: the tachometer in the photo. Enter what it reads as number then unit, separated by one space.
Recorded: 950 rpm
